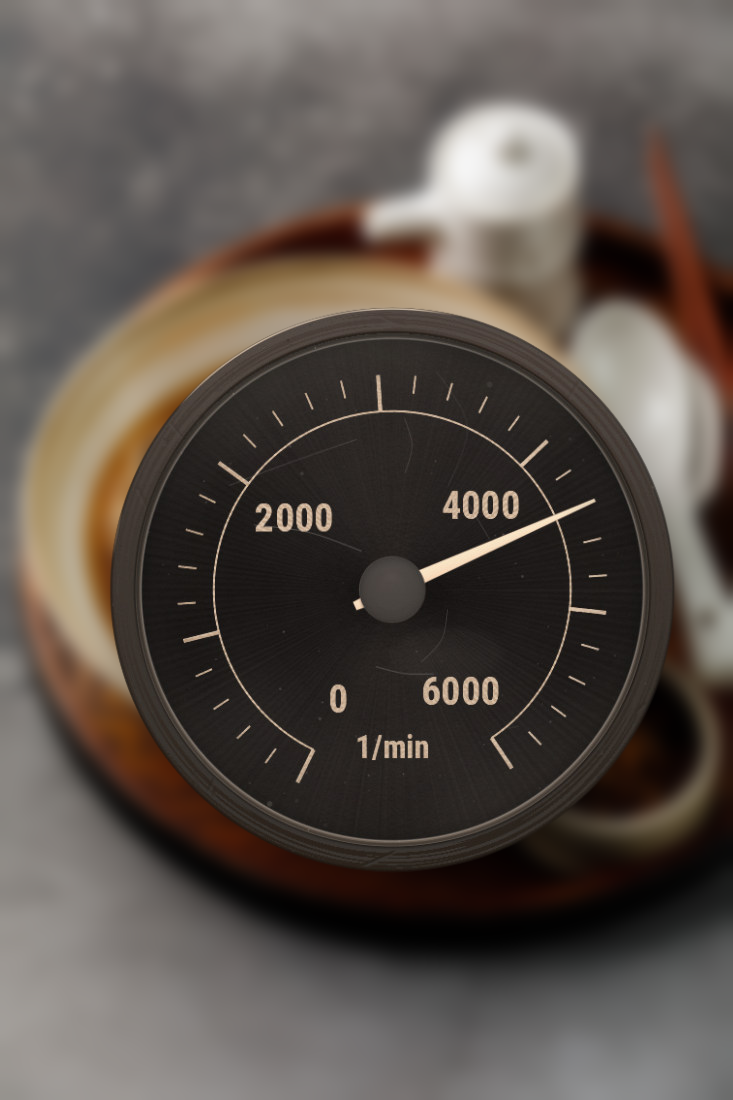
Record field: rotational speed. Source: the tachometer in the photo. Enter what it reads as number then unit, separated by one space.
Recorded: 4400 rpm
